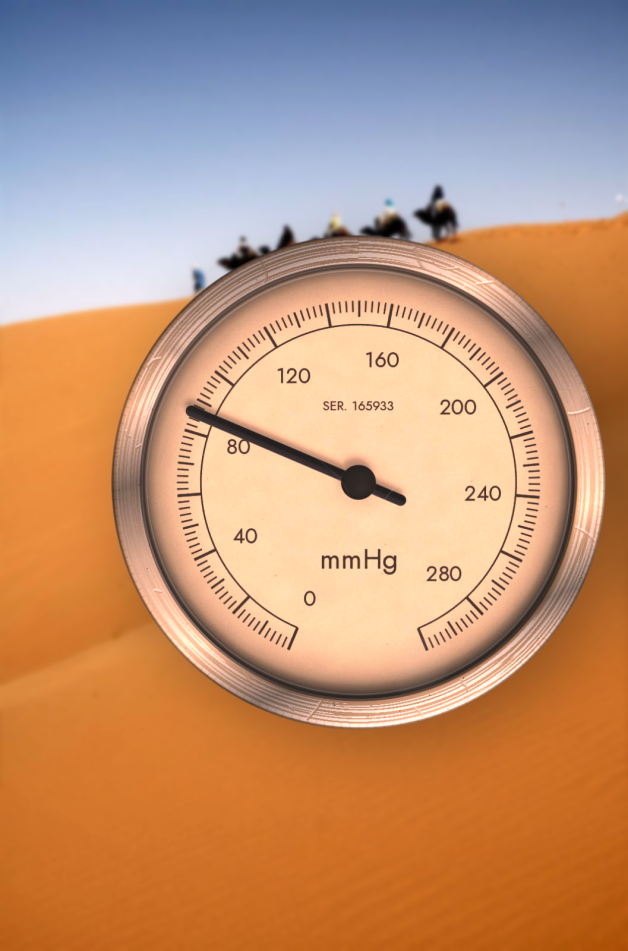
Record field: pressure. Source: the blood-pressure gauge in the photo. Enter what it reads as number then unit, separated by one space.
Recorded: 86 mmHg
